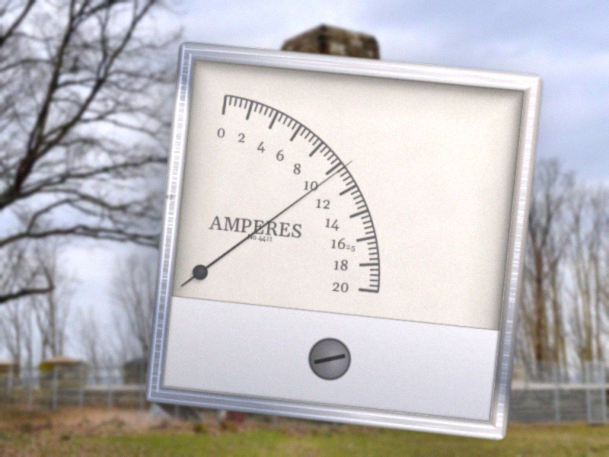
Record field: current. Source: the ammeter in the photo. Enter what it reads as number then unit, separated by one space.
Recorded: 10.4 A
